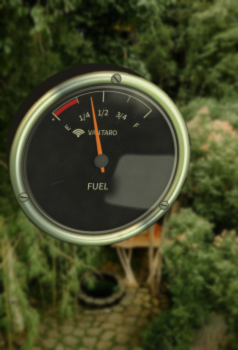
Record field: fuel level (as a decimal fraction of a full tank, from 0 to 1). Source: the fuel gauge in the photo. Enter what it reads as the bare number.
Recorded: 0.375
